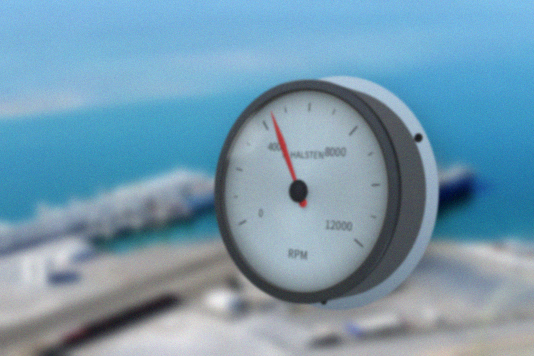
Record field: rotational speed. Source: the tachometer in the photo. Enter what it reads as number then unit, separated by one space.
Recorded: 4500 rpm
